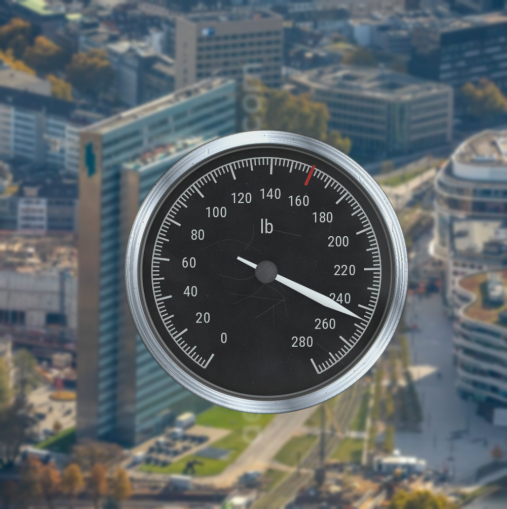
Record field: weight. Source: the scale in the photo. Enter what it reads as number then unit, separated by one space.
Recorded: 246 lb
